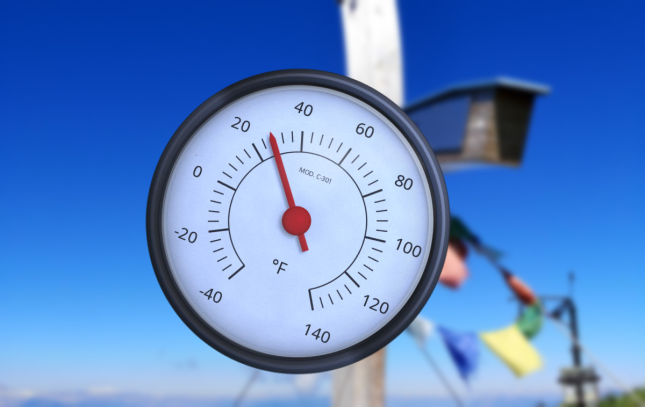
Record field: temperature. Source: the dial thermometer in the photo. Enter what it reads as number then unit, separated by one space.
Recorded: 28 °F
